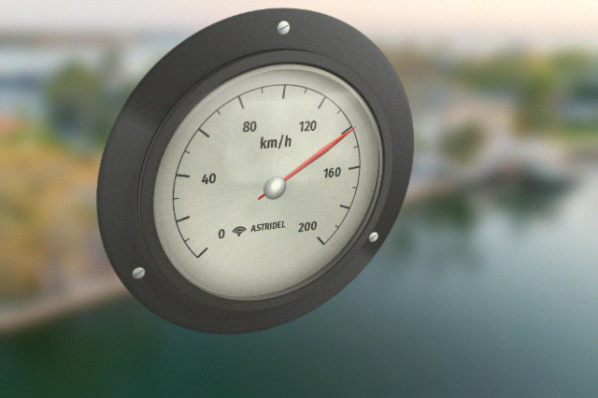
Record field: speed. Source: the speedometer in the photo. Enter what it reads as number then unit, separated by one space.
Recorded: 140 km/h
